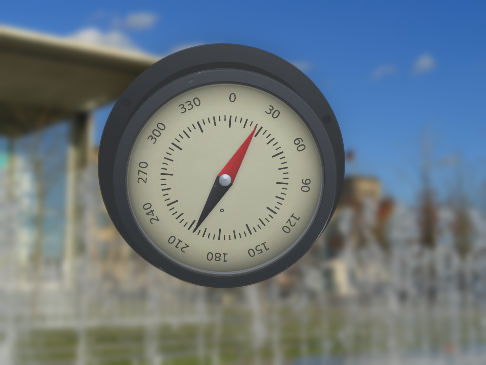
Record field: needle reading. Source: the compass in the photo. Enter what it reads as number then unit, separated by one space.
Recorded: 25 °
